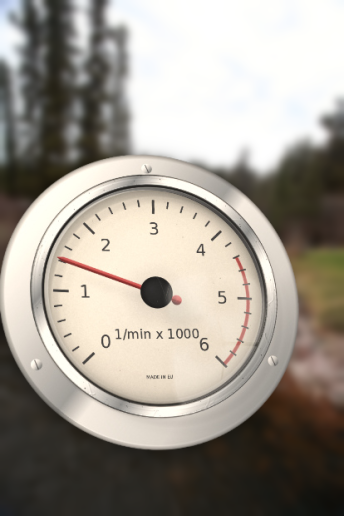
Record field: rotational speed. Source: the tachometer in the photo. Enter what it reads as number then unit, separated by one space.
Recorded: 1400 rpm
